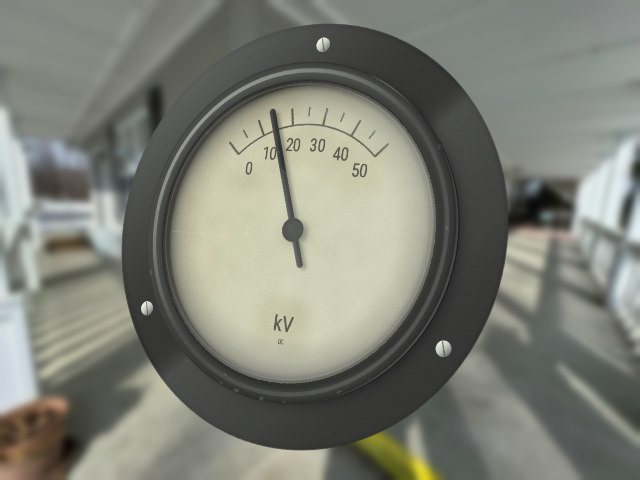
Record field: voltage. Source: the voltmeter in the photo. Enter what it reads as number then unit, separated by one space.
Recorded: 15 kV
